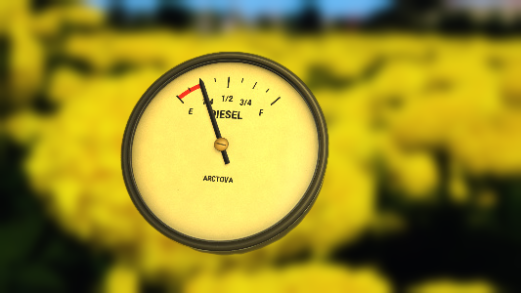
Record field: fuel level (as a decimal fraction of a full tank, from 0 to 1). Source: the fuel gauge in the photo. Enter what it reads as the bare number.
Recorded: 0.25
